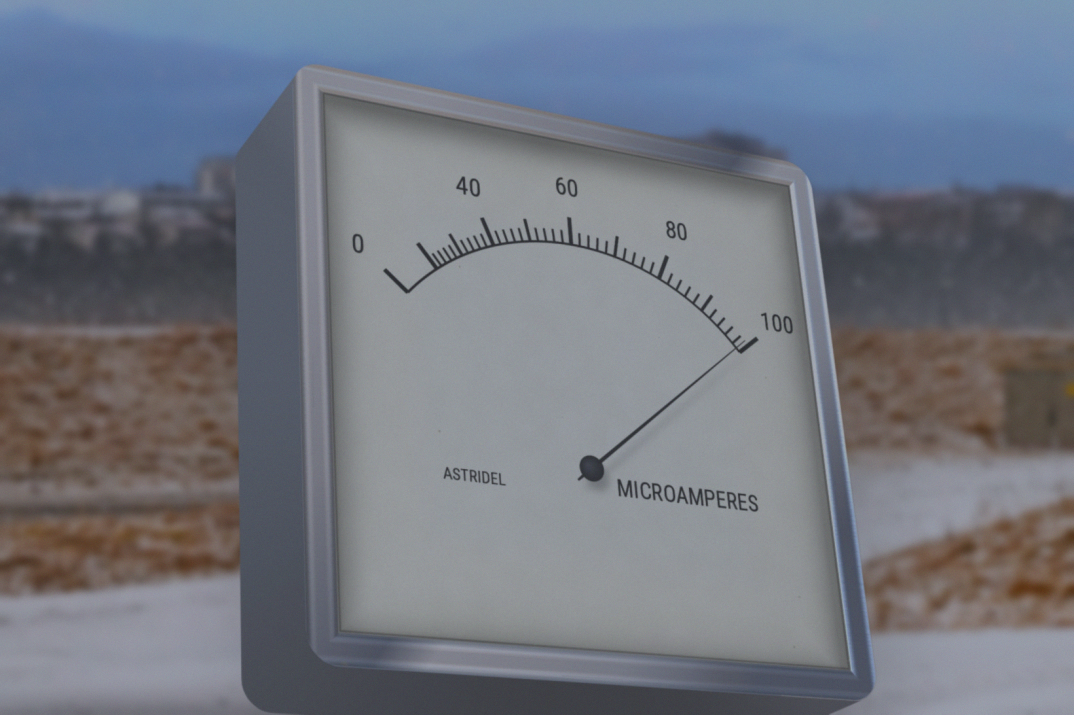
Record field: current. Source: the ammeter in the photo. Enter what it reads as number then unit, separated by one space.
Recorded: 99 µA
